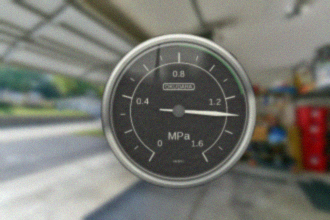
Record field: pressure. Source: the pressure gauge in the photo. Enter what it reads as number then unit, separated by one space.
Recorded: 1.3 MPa
